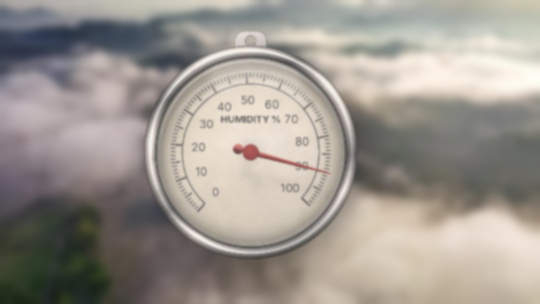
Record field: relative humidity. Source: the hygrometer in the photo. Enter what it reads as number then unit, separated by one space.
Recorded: 90 %
